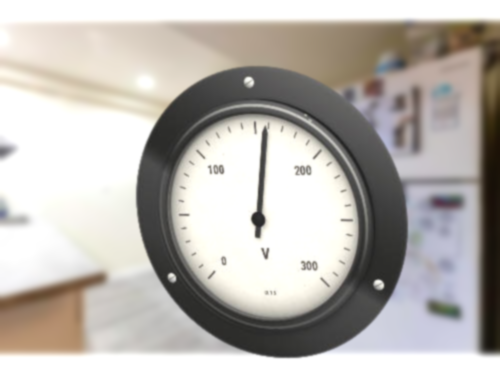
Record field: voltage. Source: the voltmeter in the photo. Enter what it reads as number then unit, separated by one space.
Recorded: 160 V
